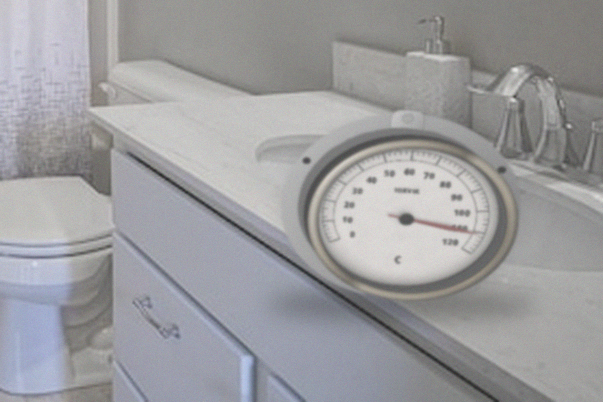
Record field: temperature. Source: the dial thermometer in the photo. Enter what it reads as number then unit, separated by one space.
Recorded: 110 °C
